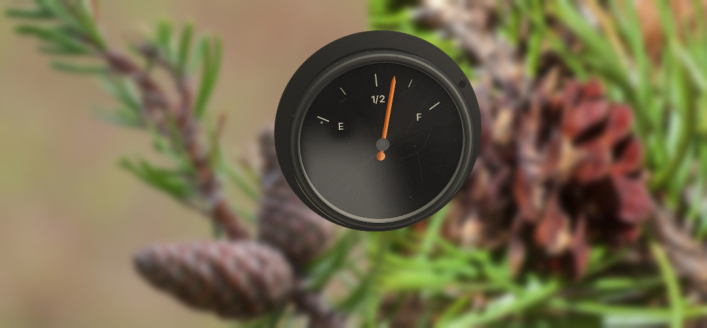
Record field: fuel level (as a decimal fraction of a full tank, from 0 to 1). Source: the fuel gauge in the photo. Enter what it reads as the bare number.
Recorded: 0.625
